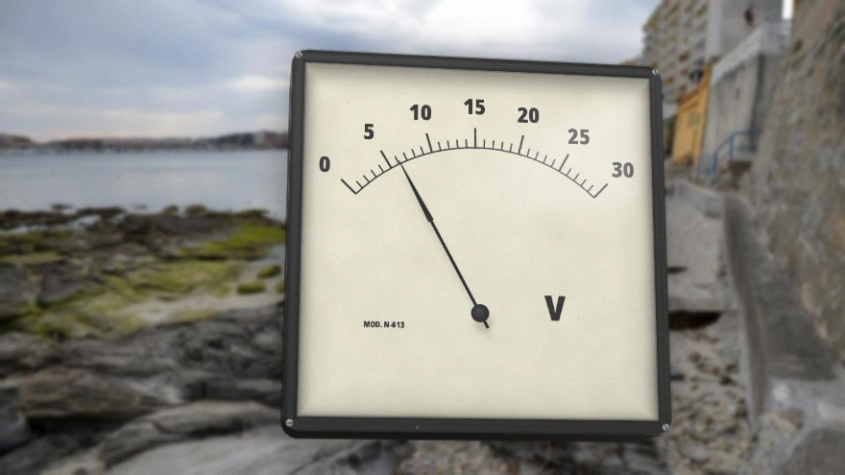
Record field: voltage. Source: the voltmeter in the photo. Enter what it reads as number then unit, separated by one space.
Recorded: 6 V
